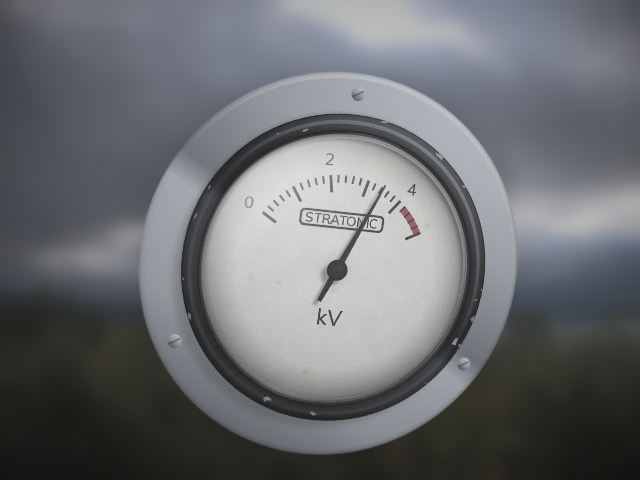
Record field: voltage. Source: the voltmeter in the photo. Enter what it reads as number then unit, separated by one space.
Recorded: 3.4 kV
